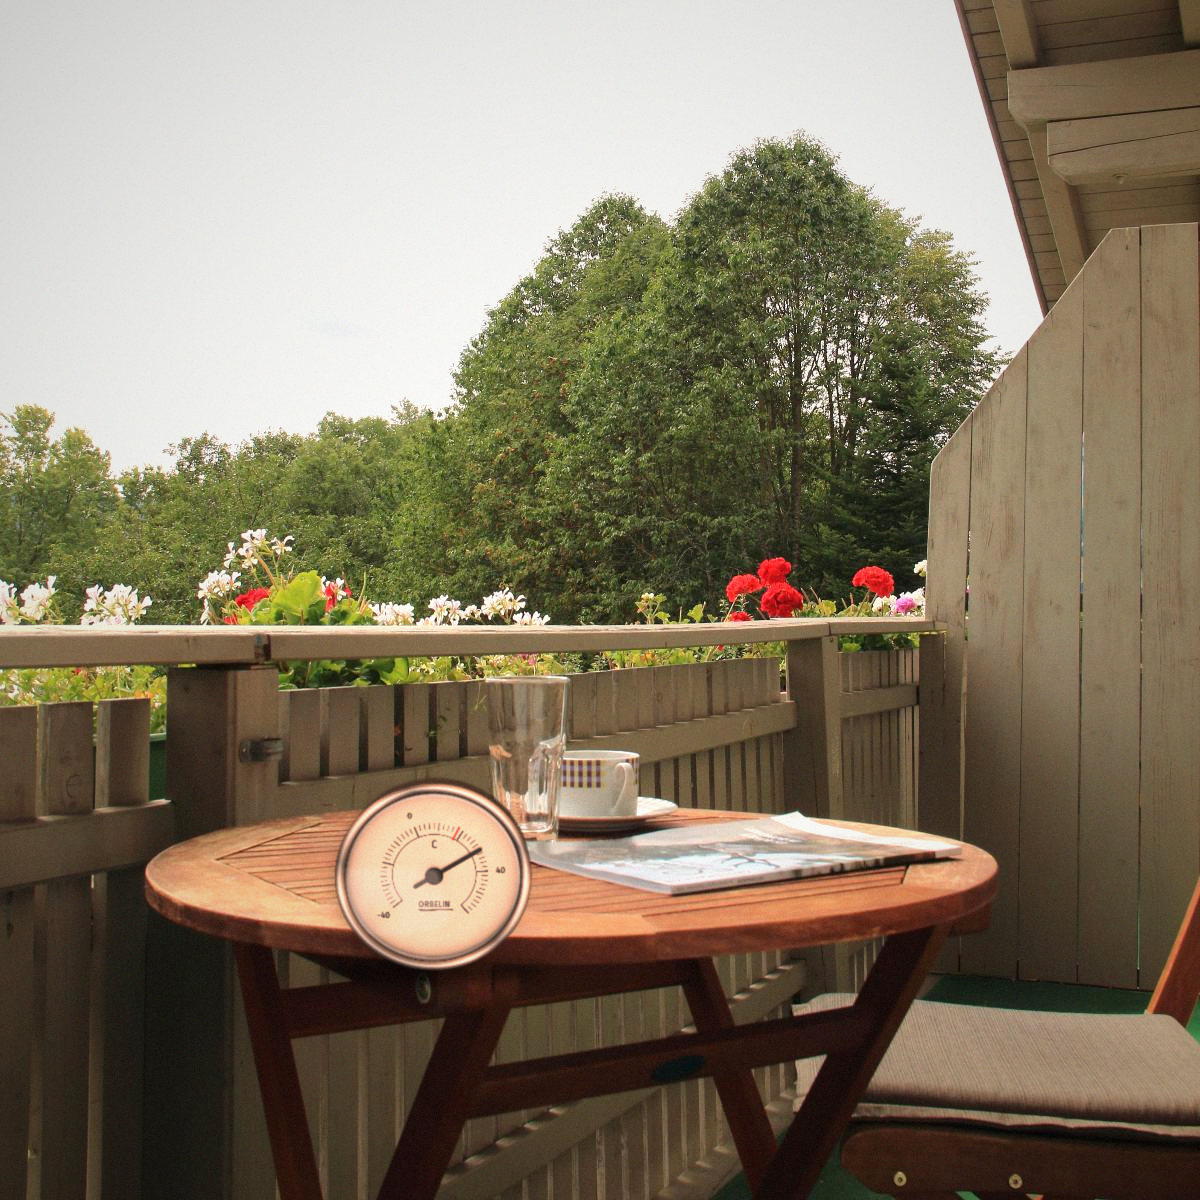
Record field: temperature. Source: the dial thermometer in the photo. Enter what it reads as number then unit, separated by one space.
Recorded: 30 °C
